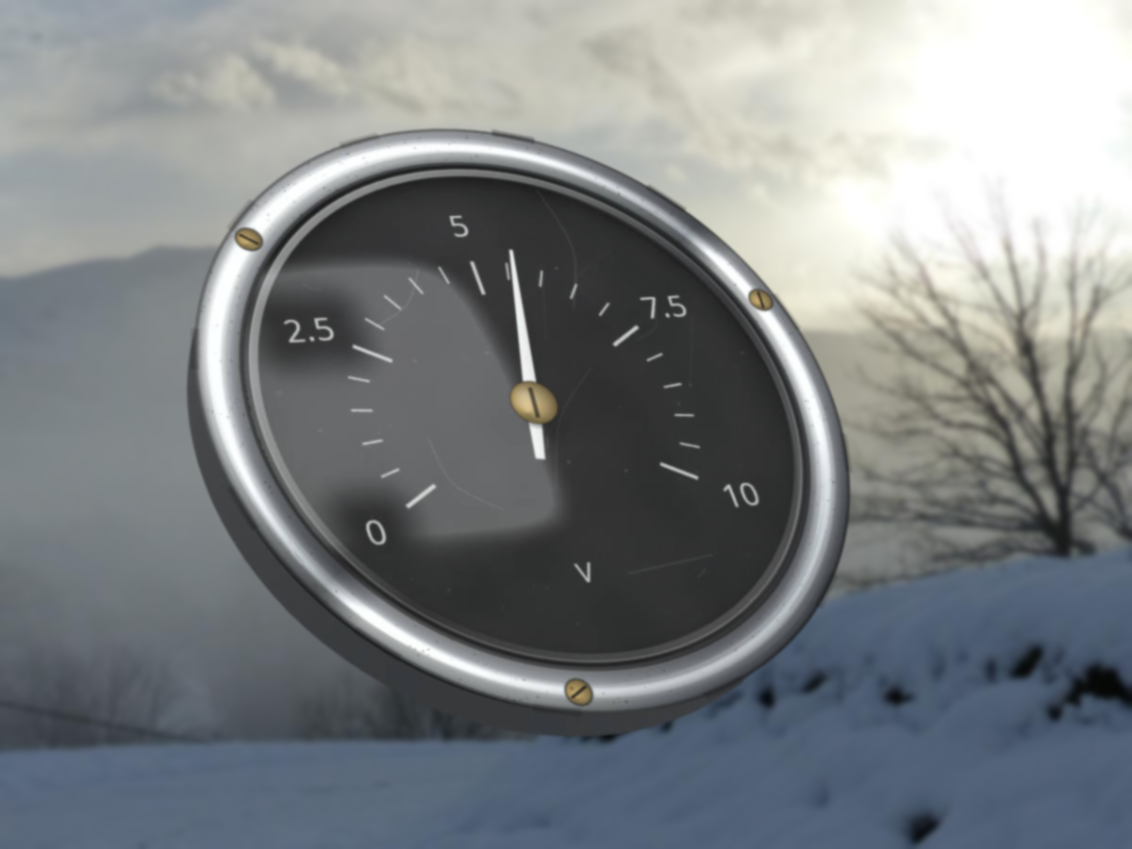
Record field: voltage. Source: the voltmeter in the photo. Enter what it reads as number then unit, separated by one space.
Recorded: 5.5 V
